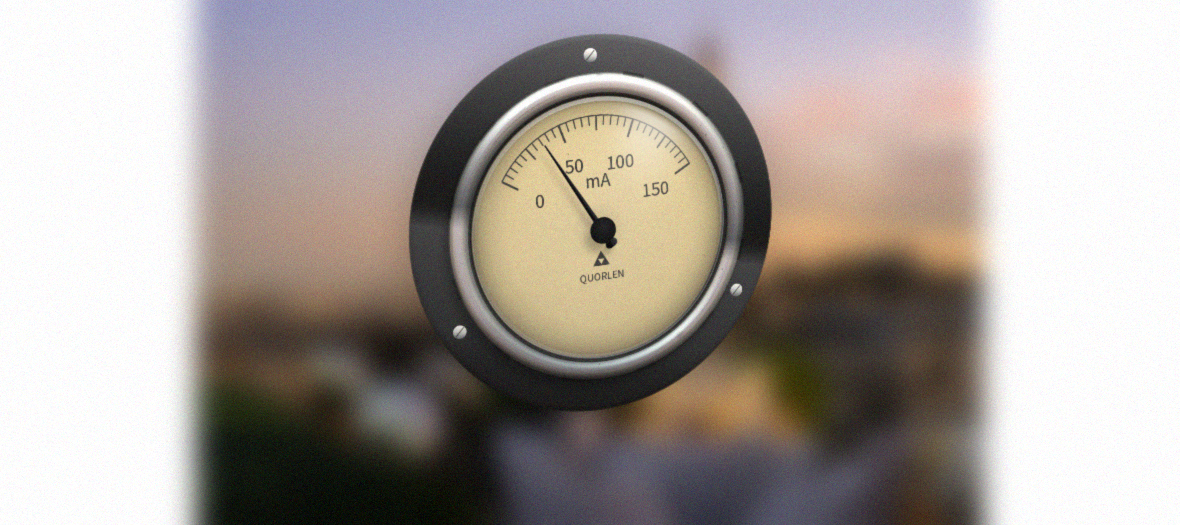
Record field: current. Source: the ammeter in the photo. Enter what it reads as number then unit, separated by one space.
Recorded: 35 mA
